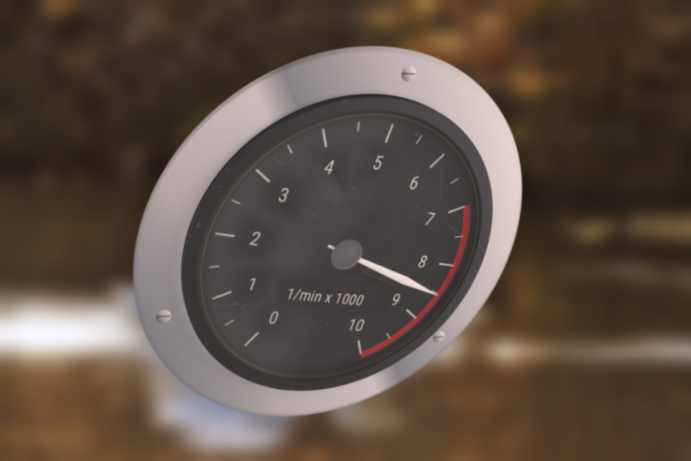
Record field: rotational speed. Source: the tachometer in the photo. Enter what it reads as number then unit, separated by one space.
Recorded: 8500 rpm
